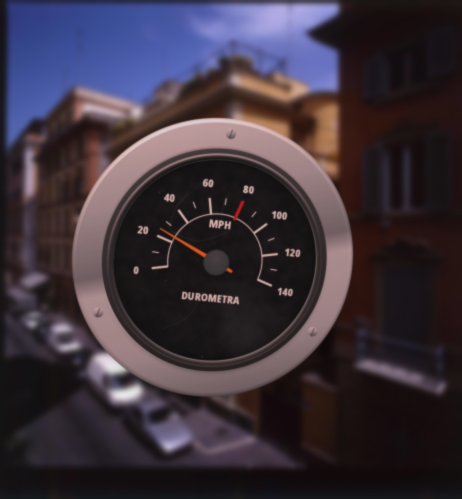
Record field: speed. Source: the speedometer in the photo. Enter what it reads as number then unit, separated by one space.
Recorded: 25 mph
